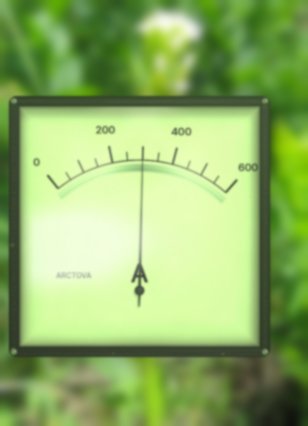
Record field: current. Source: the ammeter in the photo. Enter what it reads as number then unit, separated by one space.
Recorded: 300 A
